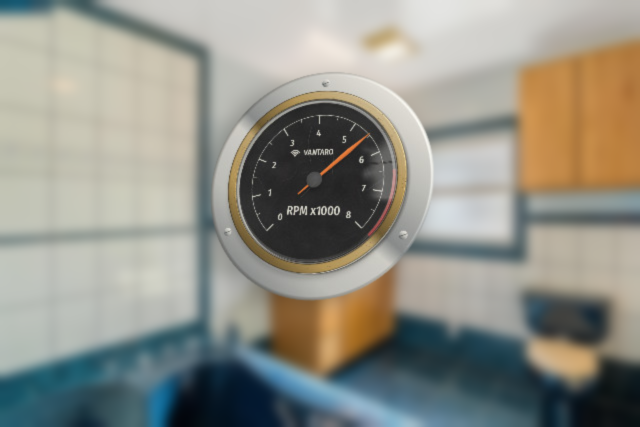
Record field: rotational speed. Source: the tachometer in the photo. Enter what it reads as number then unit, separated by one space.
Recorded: 5500 rpm
